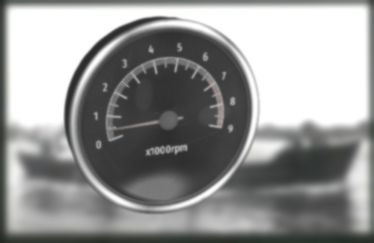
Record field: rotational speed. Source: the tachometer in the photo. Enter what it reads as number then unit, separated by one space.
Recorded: 500 rpm
